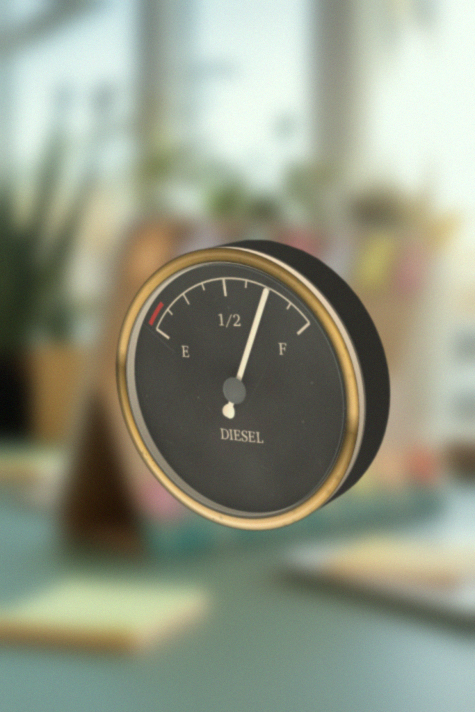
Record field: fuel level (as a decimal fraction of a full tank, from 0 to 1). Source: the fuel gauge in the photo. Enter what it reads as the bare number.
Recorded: 0.75
